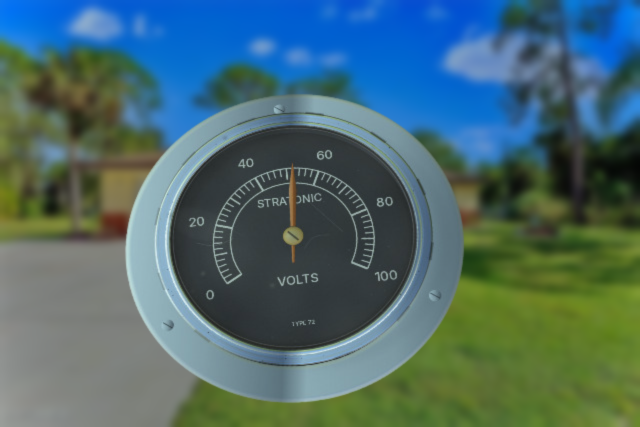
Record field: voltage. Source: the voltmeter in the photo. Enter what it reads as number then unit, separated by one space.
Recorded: 52 V
